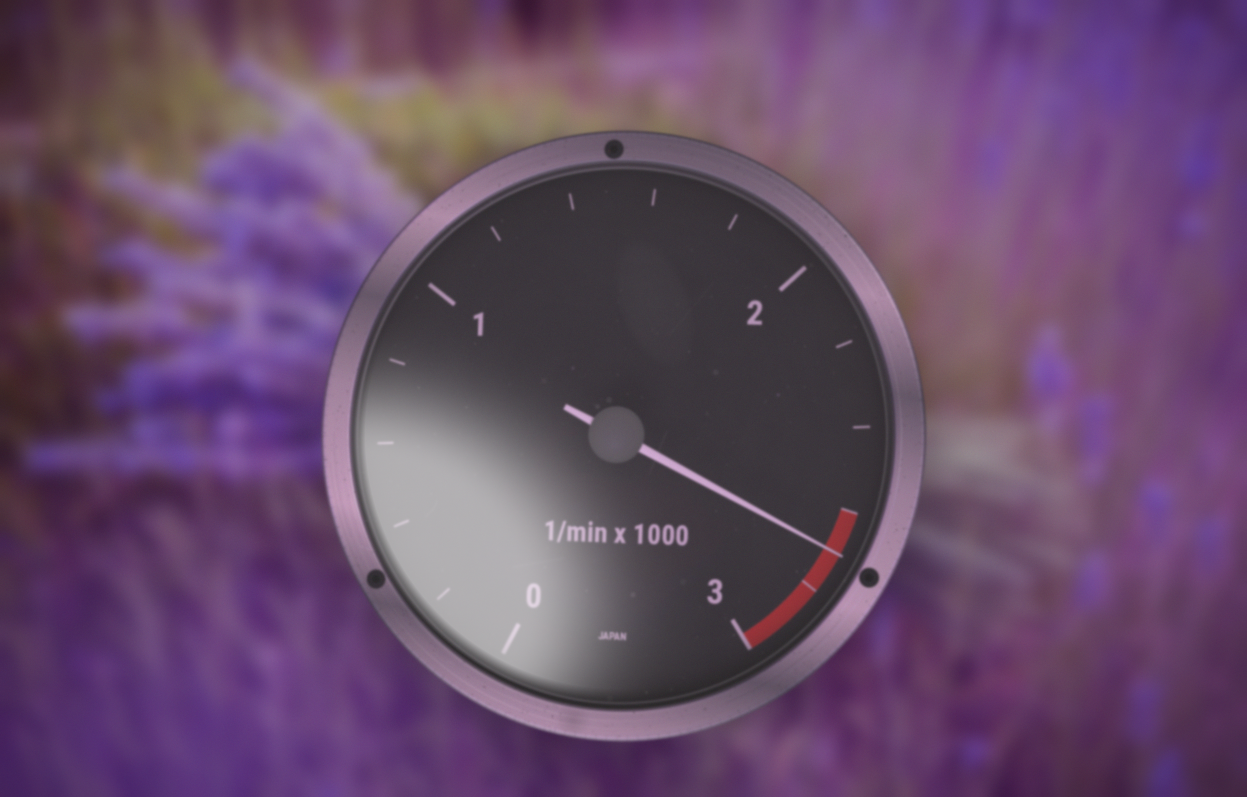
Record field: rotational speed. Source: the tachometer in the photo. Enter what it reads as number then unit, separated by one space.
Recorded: 2700 rpm
